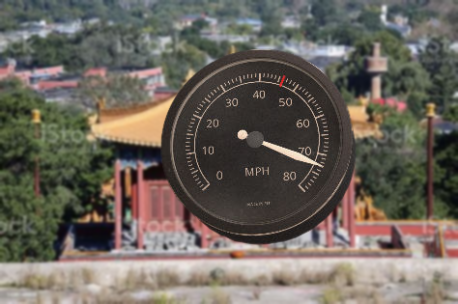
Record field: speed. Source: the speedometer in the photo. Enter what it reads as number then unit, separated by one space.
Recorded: 73 mph
